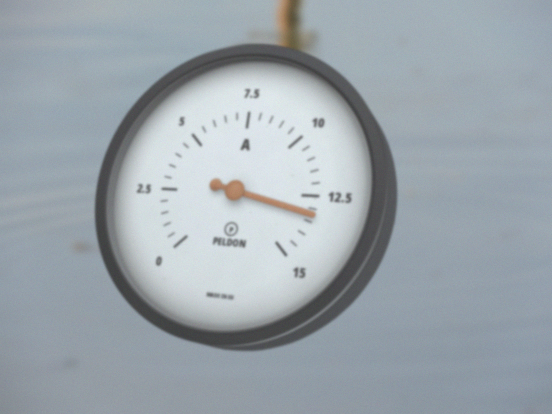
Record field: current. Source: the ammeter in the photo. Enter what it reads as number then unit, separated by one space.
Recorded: 13.25 A
